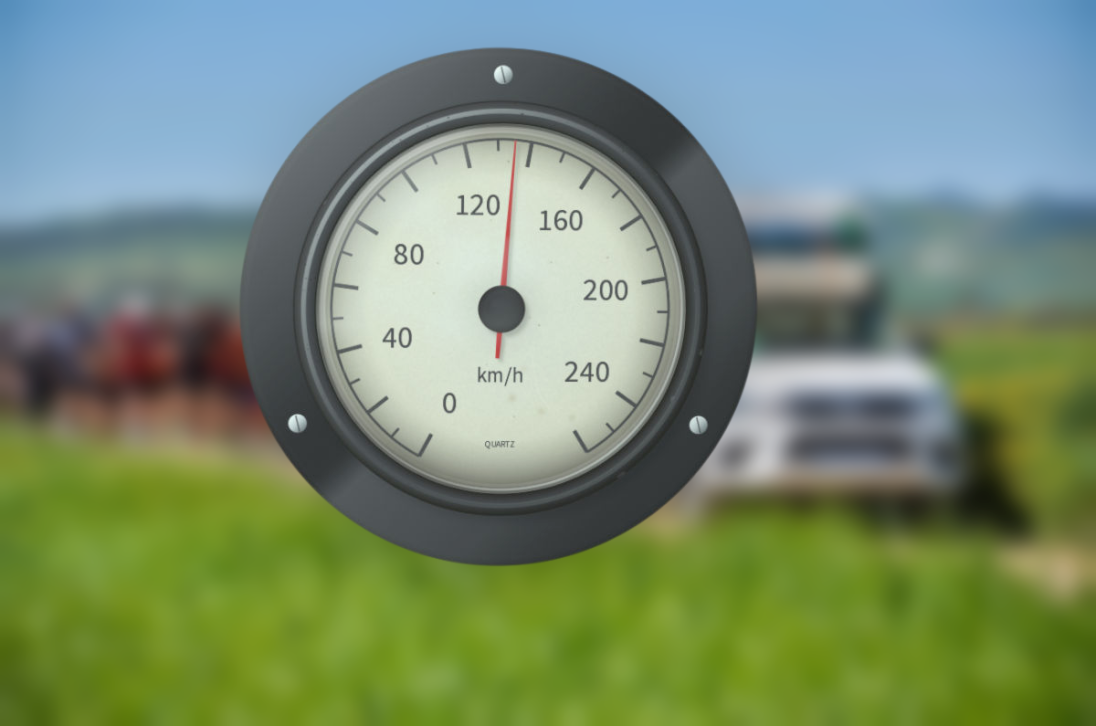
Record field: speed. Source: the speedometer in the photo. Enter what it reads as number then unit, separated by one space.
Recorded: 135 km/h
